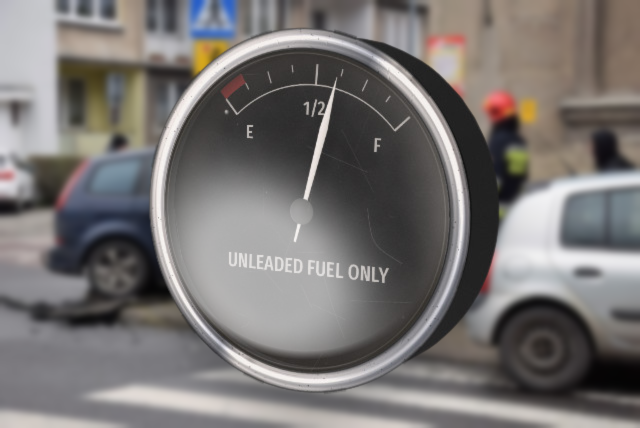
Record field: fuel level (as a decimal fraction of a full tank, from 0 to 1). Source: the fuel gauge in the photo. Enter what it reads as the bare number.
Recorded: 0.625
